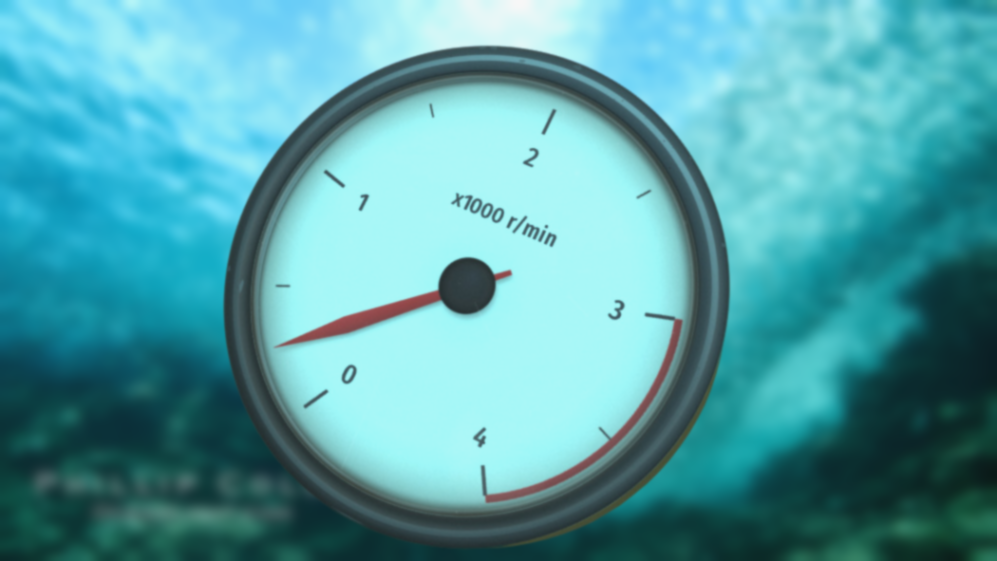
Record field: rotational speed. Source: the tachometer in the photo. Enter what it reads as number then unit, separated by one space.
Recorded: 250 rpm
